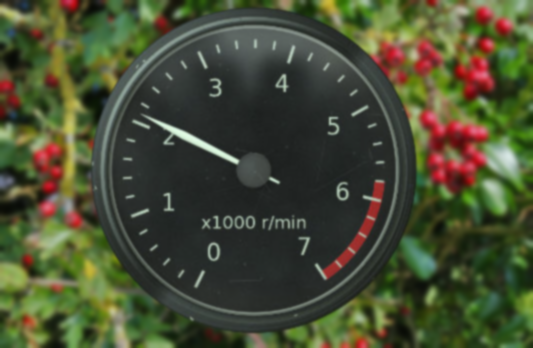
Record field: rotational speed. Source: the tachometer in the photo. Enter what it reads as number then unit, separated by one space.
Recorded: 2100 rpm
